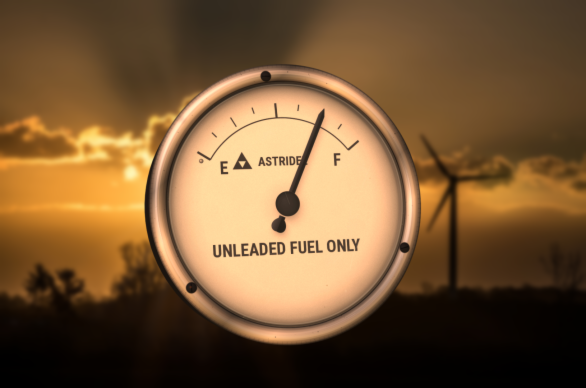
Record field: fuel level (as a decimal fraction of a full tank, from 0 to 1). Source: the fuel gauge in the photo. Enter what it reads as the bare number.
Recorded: 0.75
